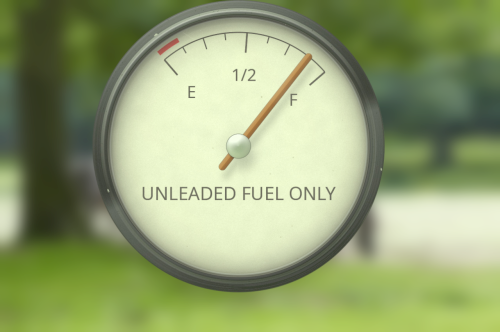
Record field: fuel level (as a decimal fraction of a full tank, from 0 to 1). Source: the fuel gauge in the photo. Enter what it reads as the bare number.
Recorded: 0.875
